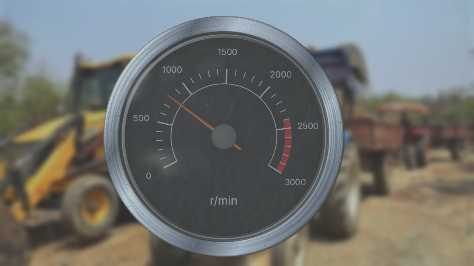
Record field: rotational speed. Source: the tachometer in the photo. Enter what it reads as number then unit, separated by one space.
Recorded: 800 rpm
